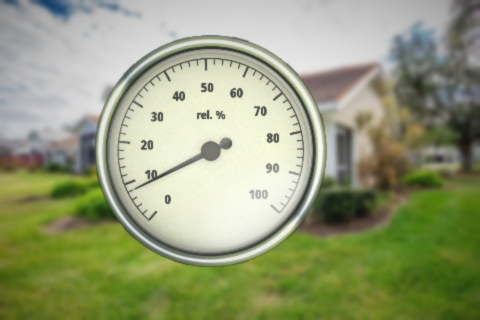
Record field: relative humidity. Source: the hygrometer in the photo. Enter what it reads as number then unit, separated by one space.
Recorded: 8 %
